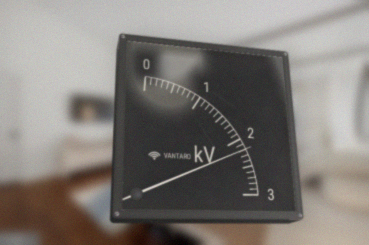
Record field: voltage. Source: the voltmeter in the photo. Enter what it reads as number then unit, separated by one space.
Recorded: 2.2 kV
